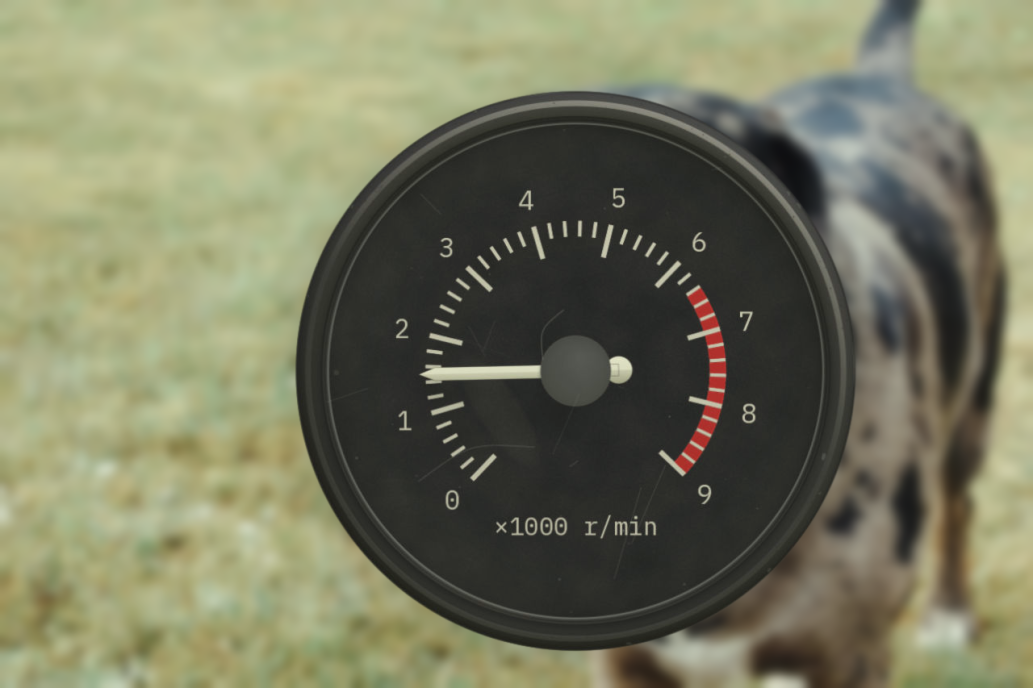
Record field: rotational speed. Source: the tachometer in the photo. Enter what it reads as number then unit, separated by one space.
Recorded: 1500 rpm
